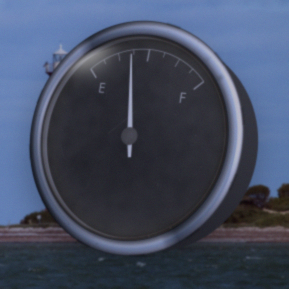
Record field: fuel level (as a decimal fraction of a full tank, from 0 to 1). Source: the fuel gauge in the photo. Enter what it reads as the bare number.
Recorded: 0.375
